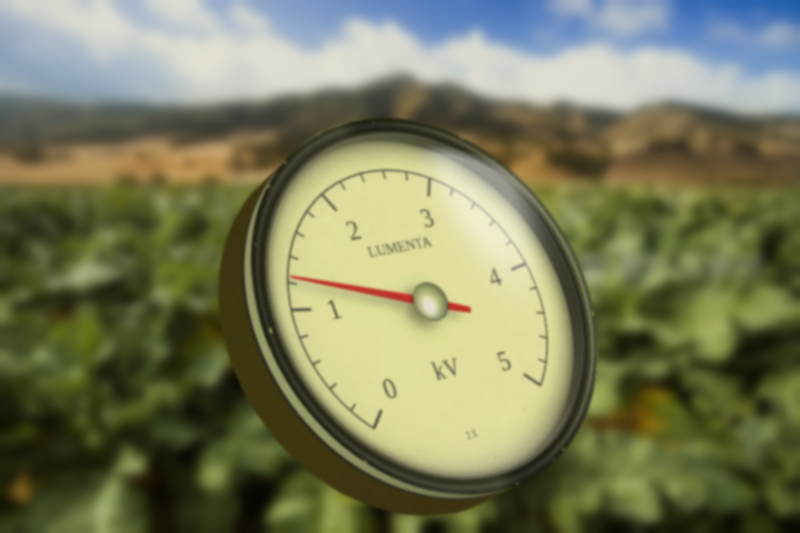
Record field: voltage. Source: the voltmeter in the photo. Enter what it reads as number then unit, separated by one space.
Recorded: 1.2 kV
